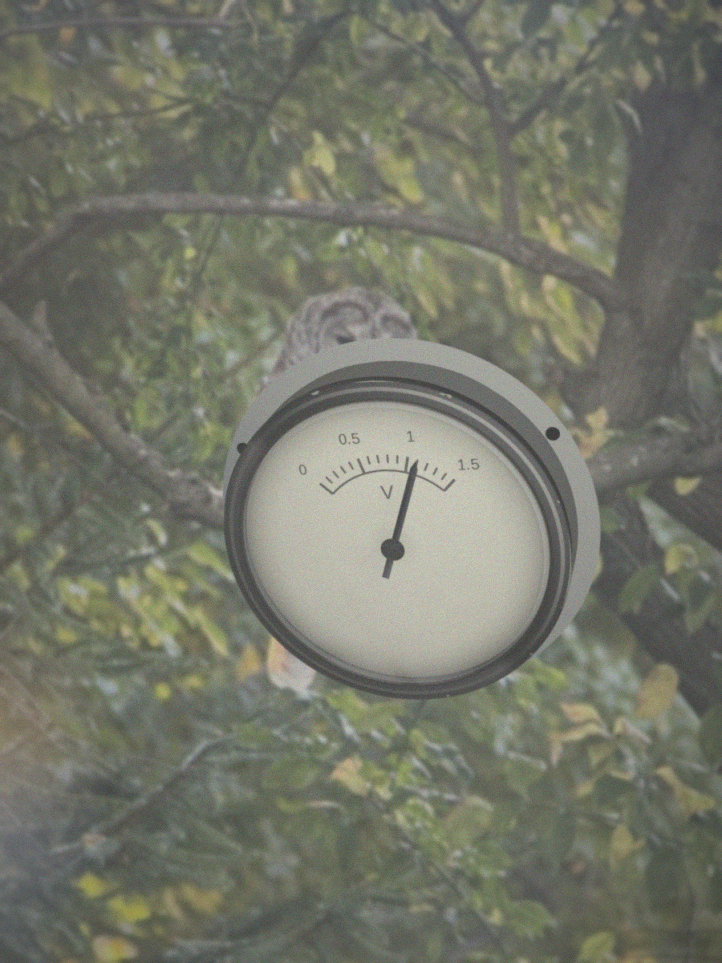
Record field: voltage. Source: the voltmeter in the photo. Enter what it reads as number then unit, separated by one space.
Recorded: 1.1 V
